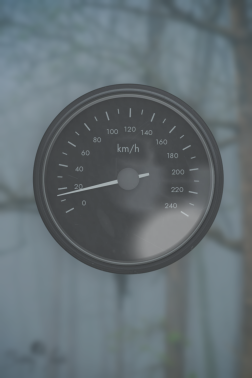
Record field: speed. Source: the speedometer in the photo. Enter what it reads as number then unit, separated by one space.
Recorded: 15 km/h
